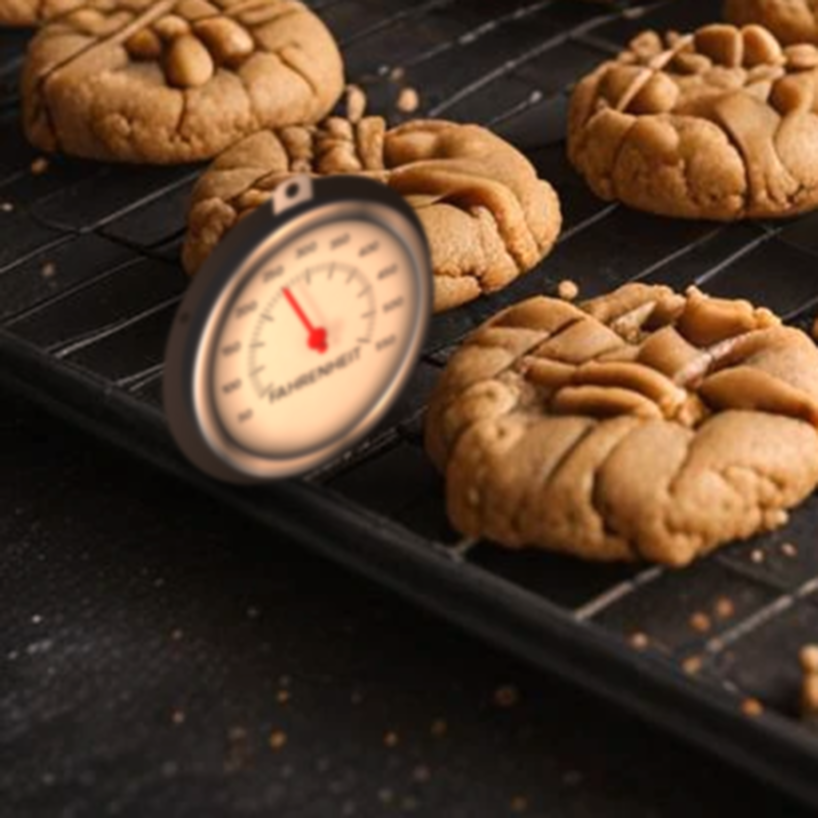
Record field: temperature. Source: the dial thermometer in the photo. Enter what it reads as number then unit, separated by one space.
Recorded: 250 °F
